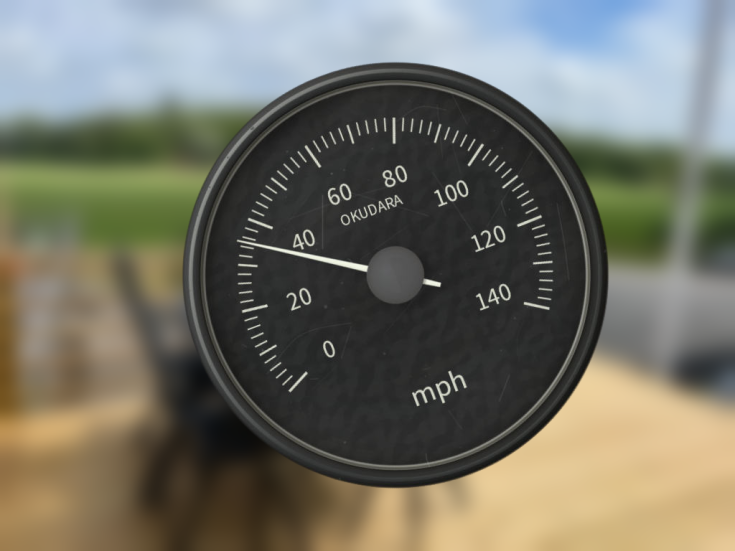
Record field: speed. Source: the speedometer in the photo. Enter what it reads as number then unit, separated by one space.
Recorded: 35 mph
